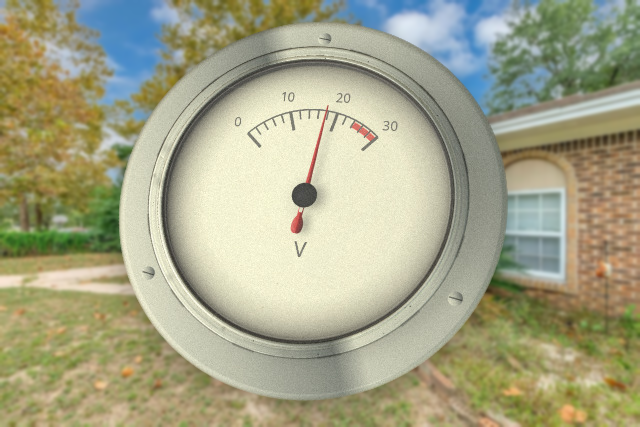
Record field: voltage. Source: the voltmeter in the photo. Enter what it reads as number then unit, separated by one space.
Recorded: 18 V
